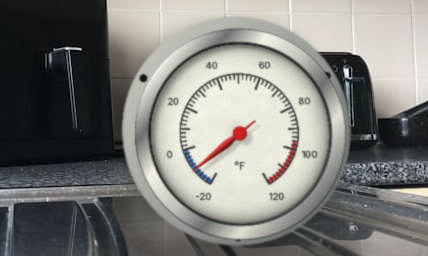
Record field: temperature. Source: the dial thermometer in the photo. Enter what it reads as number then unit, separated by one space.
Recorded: -10 °F
